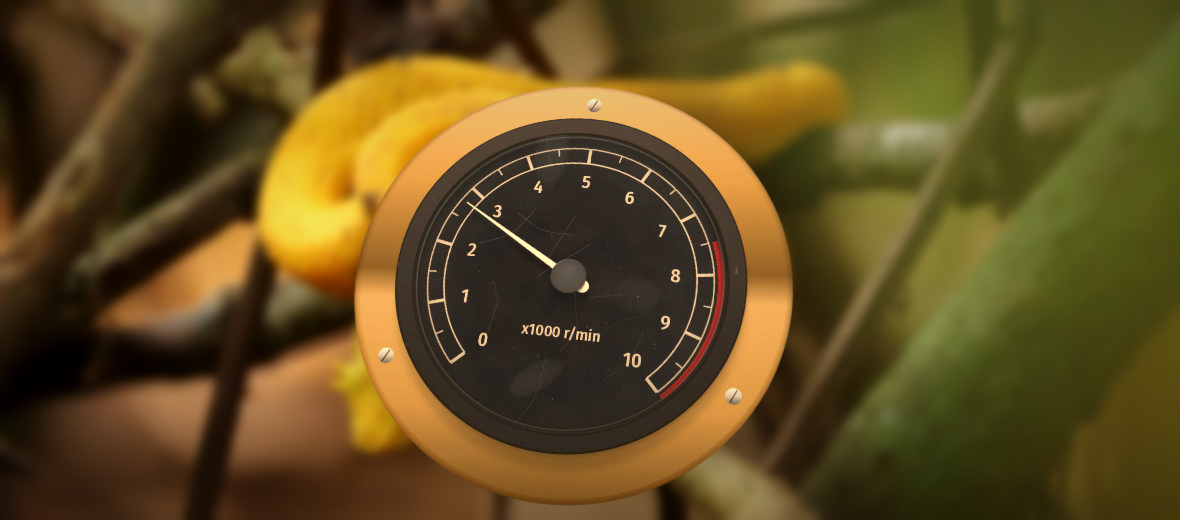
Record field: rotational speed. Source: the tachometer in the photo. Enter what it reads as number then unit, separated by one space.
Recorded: 2750 rpm
